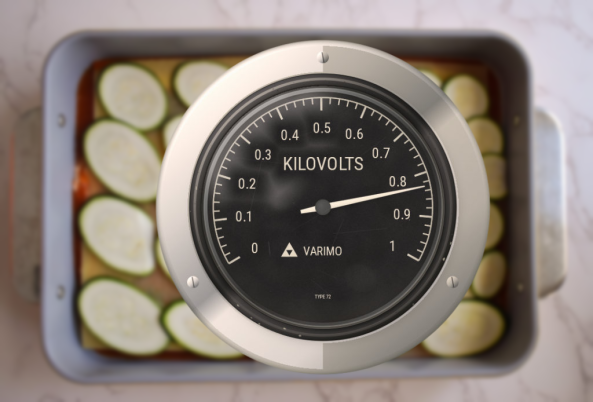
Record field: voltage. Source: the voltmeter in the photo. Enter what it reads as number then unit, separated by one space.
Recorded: 0.83 kV
